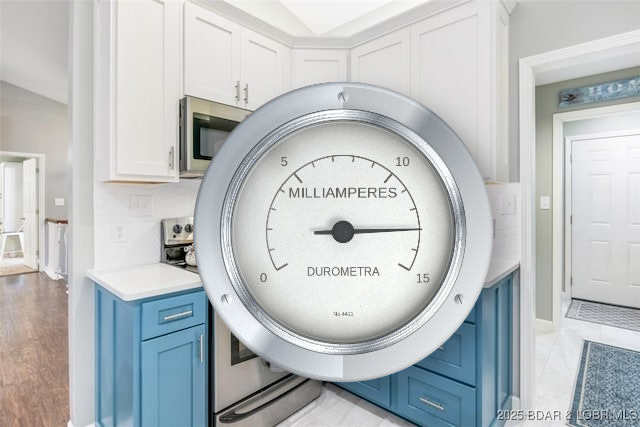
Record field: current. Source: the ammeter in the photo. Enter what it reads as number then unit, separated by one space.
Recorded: 13 mA
